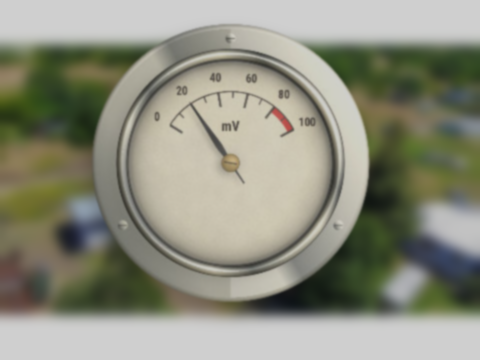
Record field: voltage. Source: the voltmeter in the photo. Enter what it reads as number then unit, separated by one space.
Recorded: 20 mV
